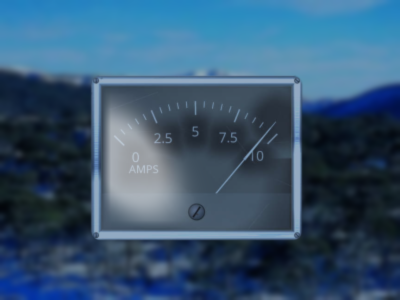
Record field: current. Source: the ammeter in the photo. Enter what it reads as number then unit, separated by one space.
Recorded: 9.5 A
